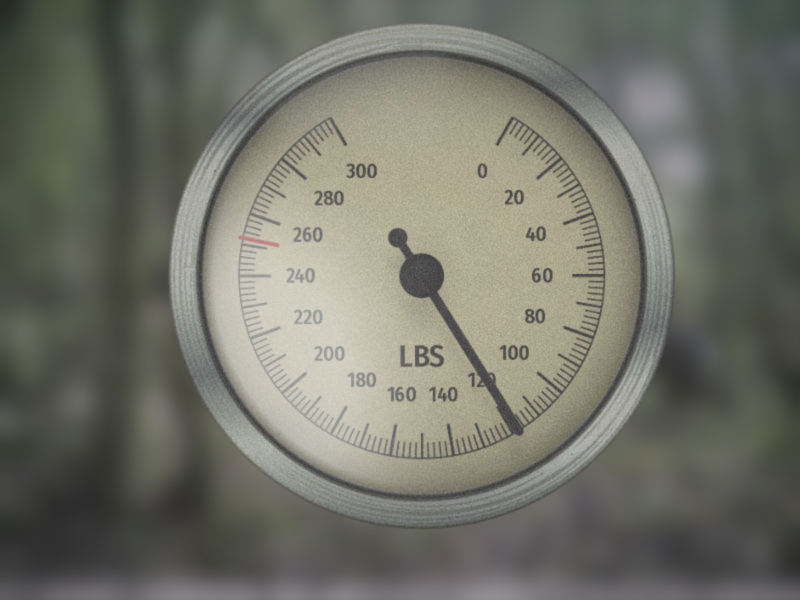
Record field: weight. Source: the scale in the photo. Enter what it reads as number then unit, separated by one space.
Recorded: 118 lb
